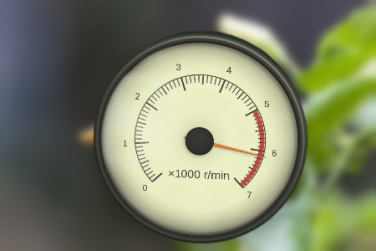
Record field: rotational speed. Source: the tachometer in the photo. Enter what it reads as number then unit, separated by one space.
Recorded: 6100 rpm
